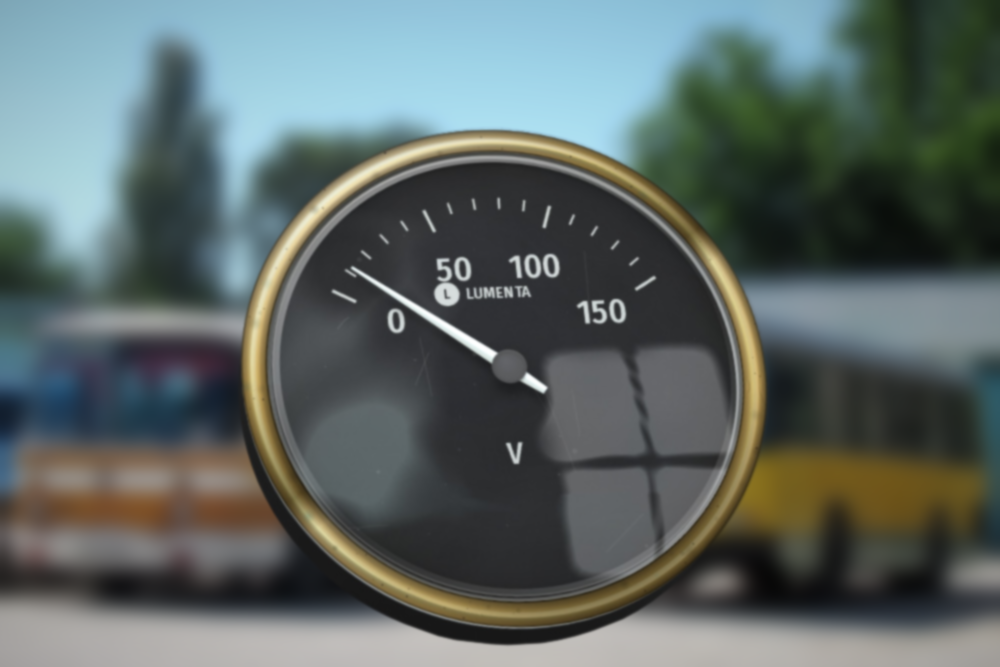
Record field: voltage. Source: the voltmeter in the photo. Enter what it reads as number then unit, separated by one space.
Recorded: 10 V
